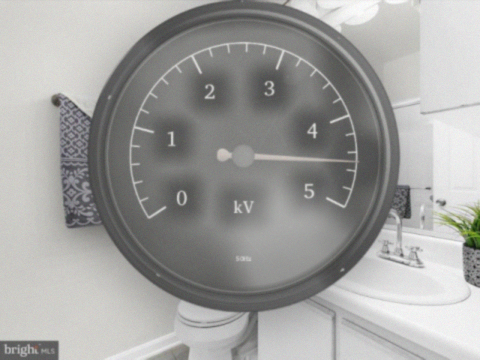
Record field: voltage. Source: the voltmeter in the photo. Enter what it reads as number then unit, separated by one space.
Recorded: 4.5 kV
